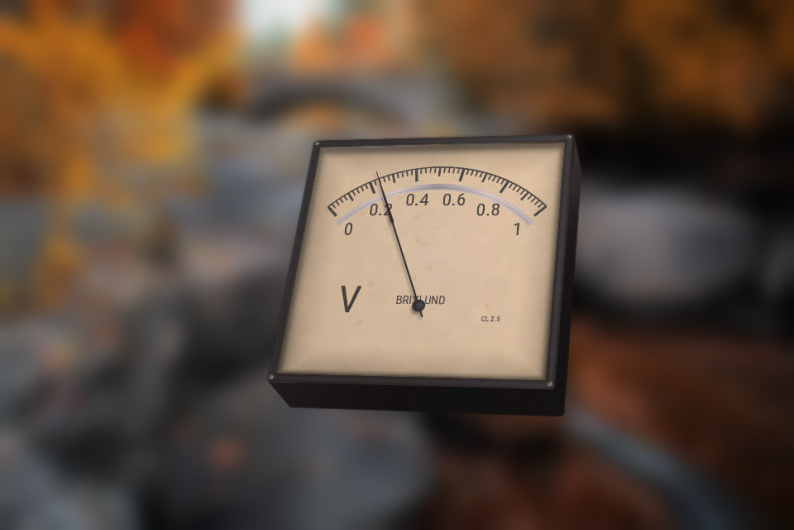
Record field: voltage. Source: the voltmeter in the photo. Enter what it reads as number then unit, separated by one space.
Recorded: 0.24 V
